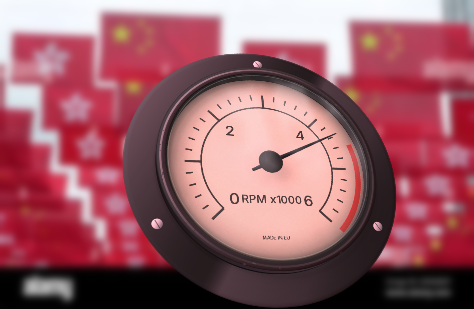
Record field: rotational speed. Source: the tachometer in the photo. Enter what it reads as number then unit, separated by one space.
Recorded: 4400 rpm
